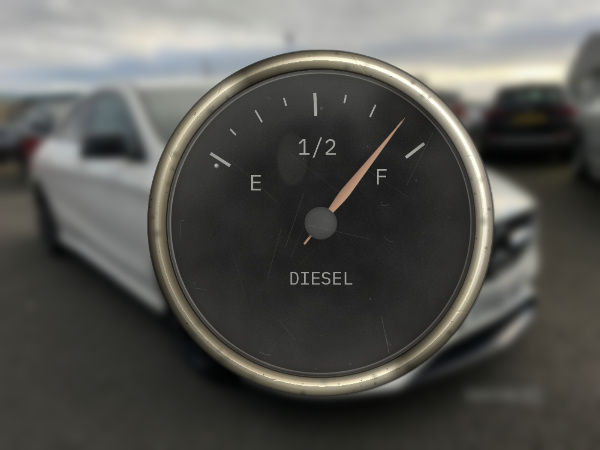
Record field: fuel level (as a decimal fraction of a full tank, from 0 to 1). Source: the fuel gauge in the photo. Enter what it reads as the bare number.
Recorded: 0.875
